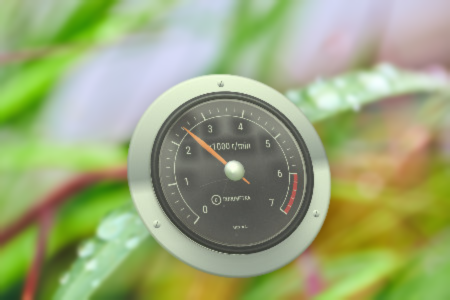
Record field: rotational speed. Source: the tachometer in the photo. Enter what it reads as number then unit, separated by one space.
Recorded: 2400 rpm
